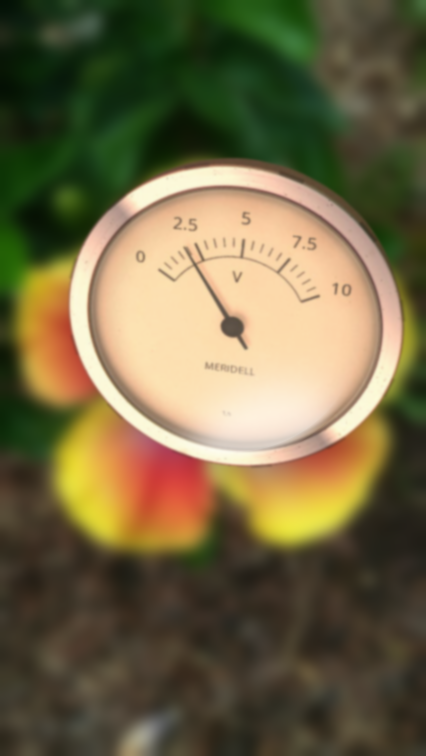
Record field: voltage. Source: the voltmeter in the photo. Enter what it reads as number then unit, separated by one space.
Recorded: 2 V
